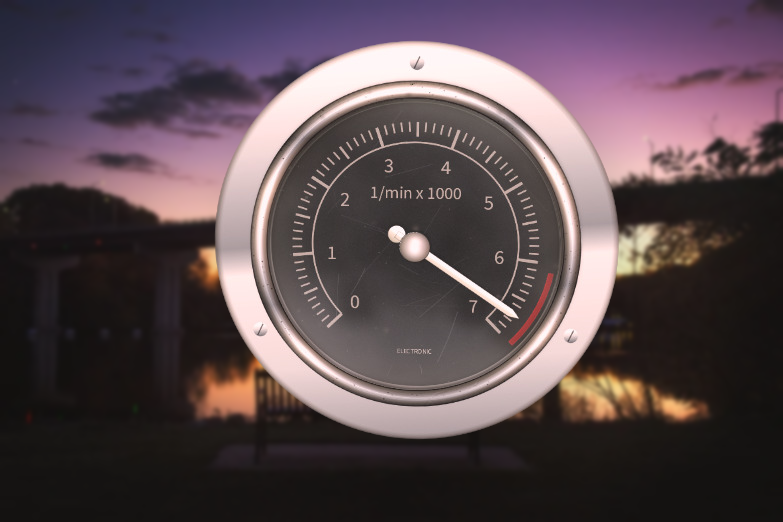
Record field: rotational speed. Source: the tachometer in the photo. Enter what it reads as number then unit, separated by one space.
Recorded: 6700 rpm
